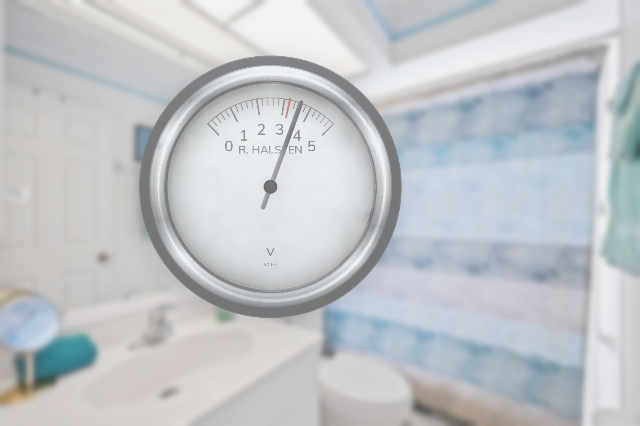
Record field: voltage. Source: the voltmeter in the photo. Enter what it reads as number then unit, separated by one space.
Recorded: 3.6 V
